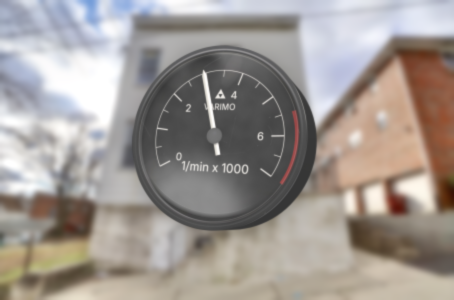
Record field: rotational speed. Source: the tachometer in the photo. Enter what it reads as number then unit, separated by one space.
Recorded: 3000 rpm
